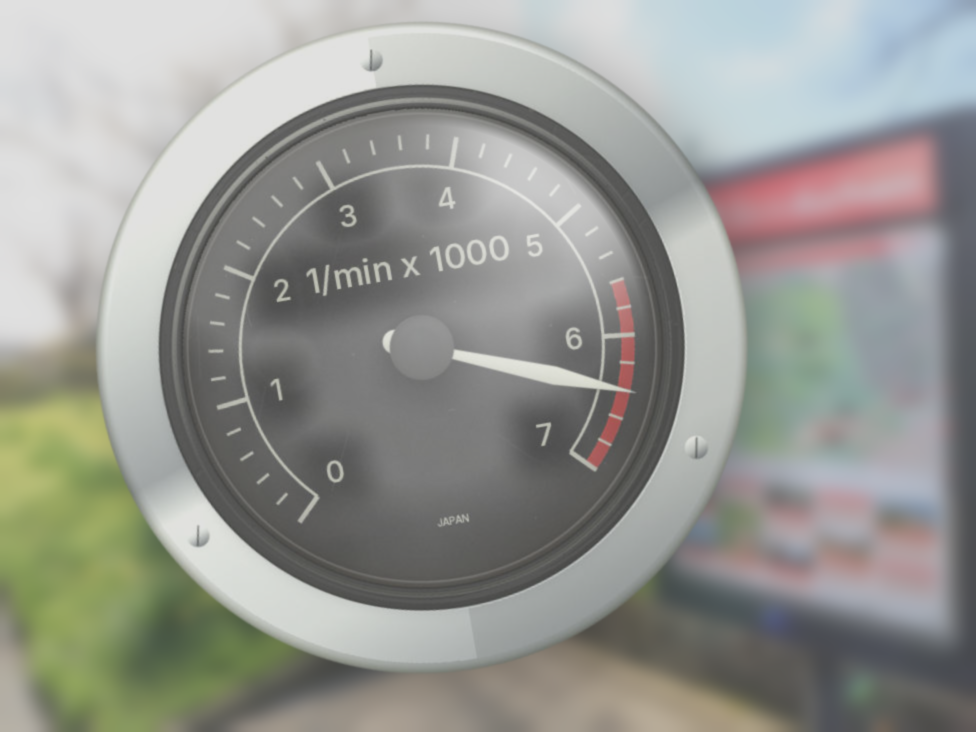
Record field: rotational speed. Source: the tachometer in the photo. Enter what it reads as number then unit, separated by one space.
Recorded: 6400 rpm
